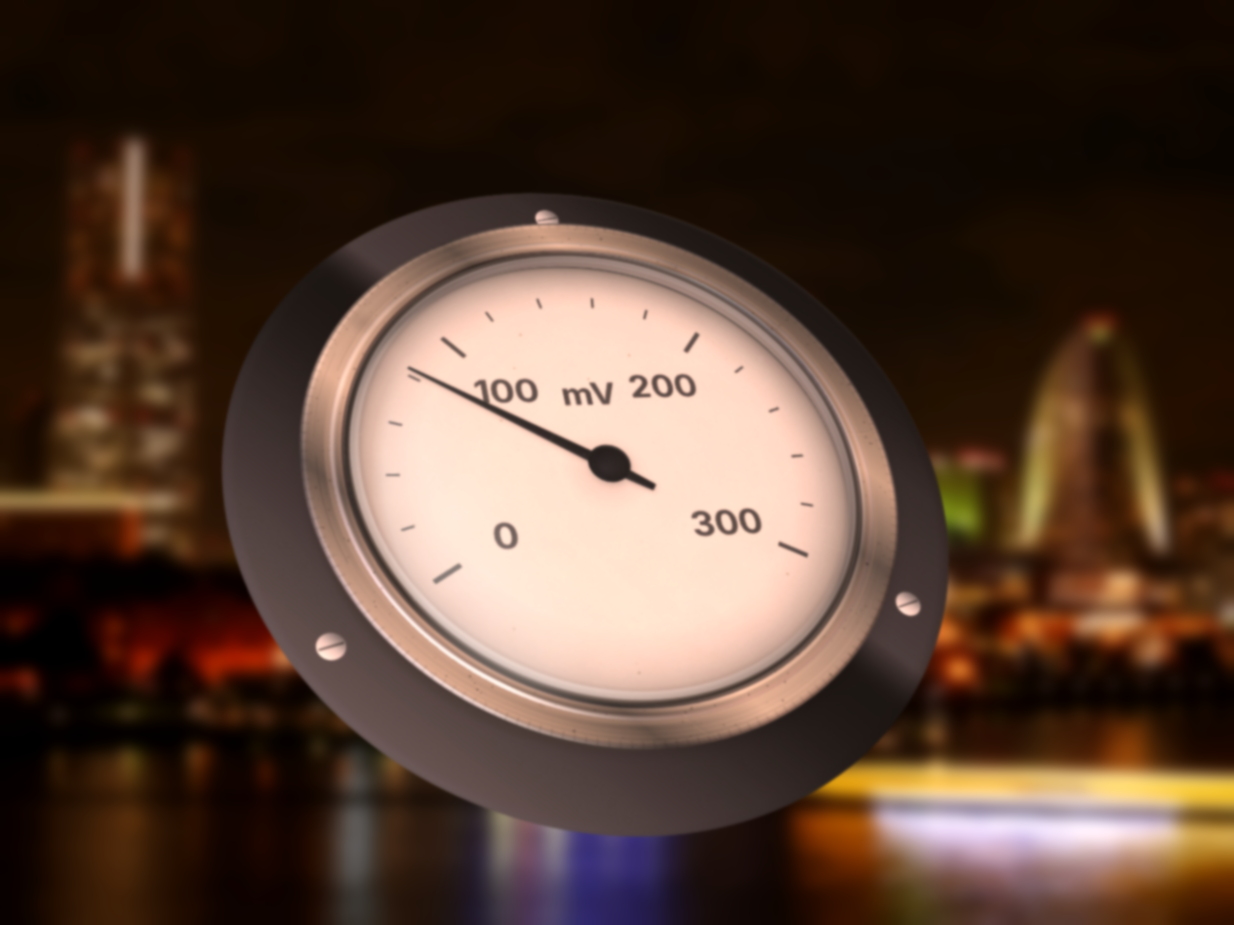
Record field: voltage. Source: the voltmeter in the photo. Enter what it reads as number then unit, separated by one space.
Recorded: 80 mV
